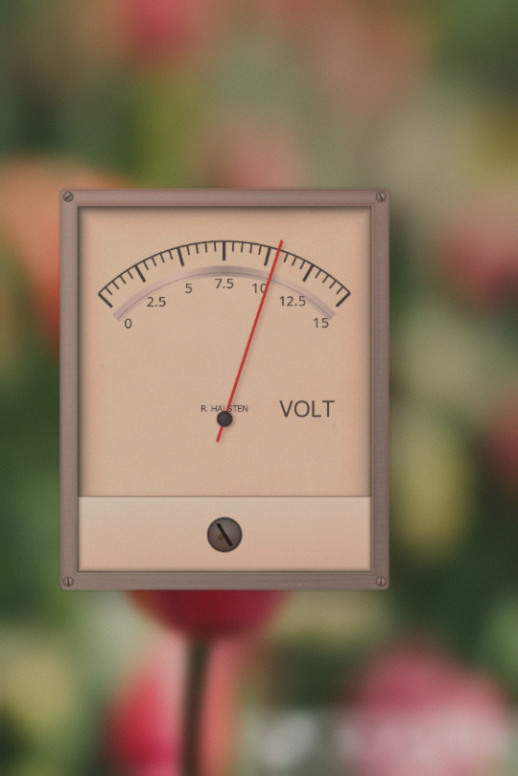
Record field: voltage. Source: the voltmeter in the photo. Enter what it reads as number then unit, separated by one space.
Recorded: 10.5 V
